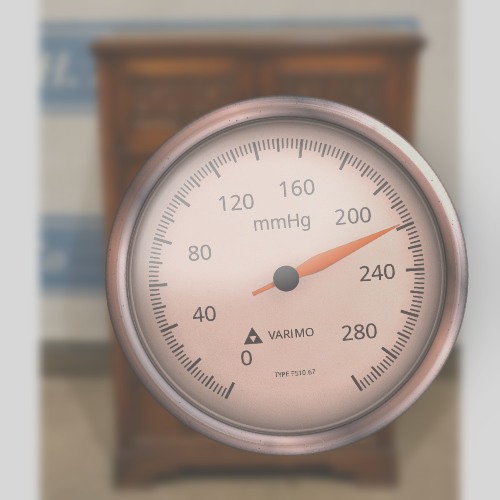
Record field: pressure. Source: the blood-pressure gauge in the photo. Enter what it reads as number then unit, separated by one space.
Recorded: 218 mmHg
